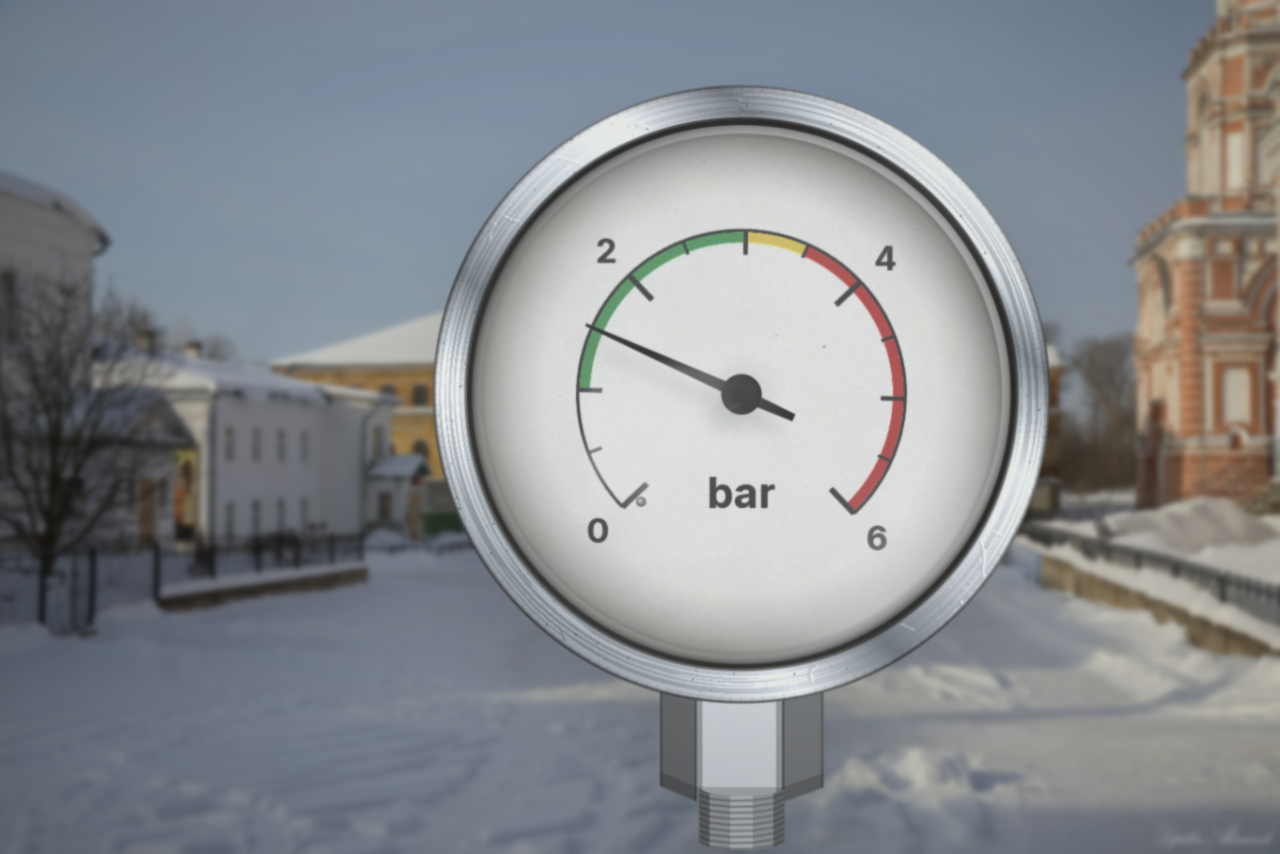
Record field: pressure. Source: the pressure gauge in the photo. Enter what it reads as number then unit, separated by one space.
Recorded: 1.5 bar
